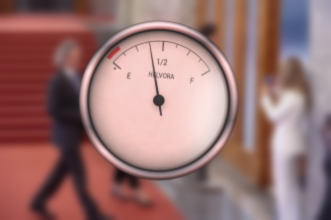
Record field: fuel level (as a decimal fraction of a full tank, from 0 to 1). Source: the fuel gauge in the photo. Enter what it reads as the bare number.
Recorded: 0.375
